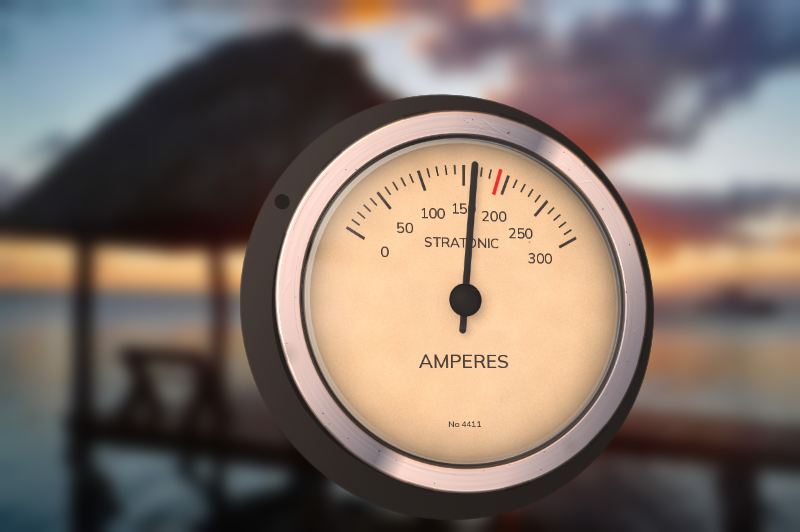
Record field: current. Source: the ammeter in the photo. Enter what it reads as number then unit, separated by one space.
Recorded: 160 A
